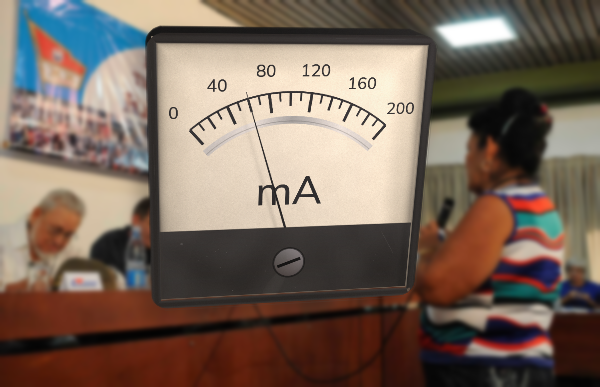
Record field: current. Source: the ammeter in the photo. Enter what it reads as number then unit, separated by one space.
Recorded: 60 mA
